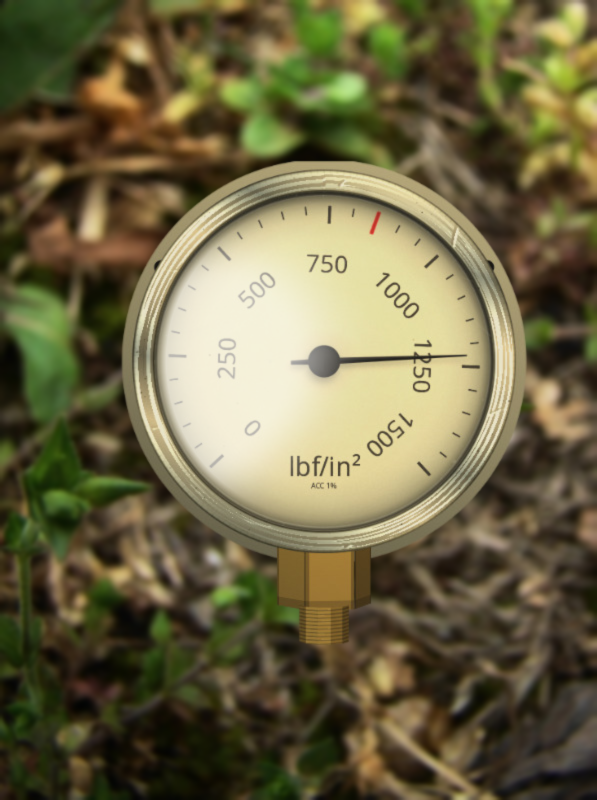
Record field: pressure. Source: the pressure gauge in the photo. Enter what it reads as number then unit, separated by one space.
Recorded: 1225 psi
